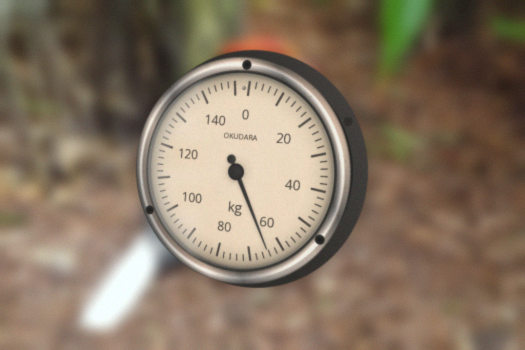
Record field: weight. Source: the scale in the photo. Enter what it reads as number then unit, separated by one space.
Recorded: 64 kg
